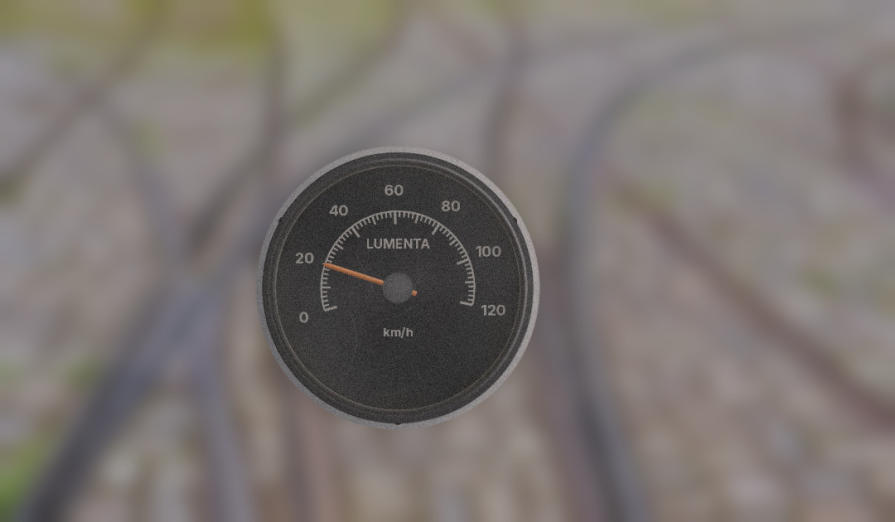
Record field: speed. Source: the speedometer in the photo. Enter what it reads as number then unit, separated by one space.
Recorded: 20 km/h
